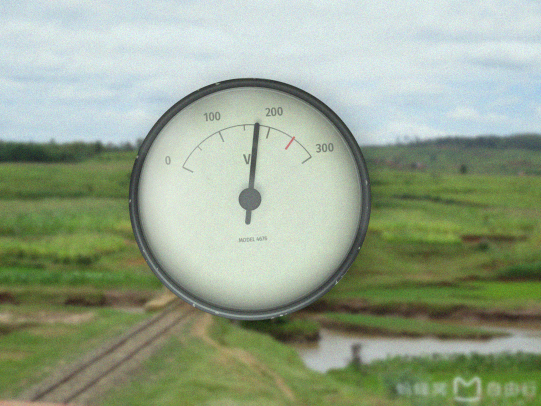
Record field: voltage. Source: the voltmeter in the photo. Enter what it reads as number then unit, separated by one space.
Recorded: 175 V
